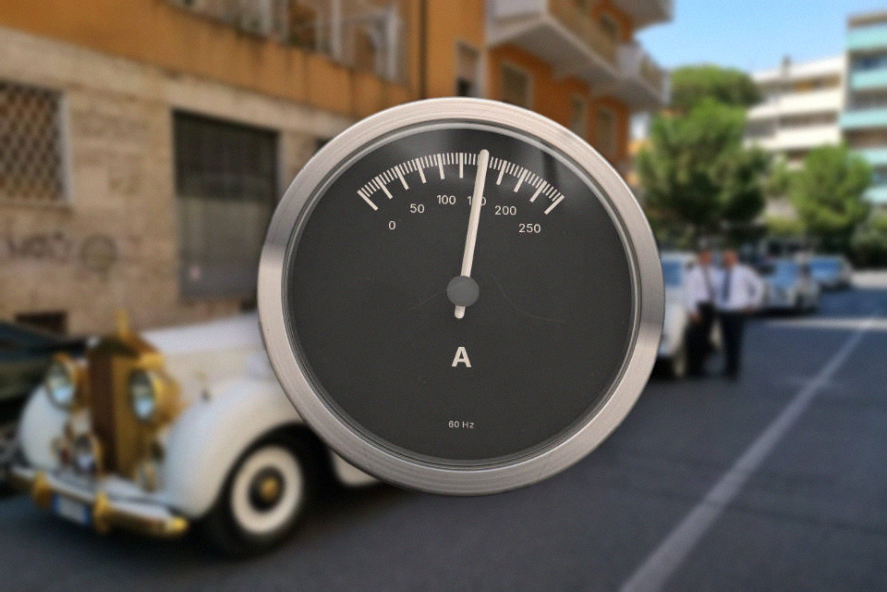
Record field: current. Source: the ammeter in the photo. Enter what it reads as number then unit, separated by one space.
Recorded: 150 A
